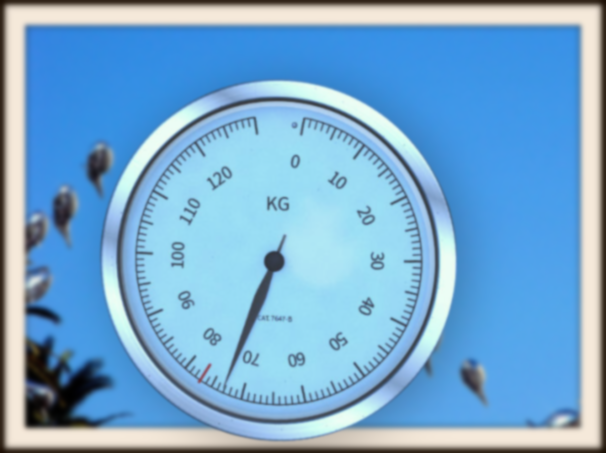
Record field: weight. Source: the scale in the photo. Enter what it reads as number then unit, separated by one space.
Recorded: 73 kg
